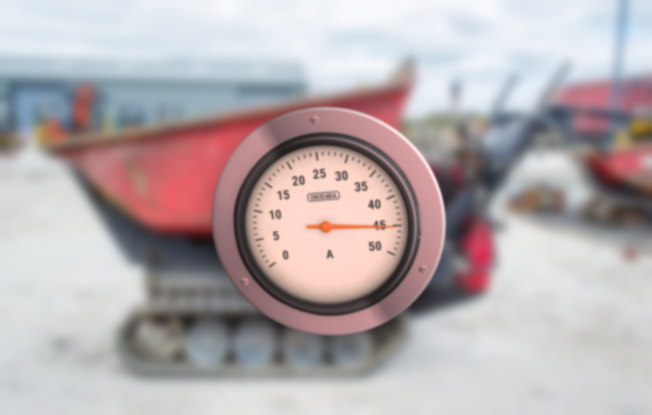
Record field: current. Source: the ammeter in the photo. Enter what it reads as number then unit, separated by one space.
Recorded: 45 A
